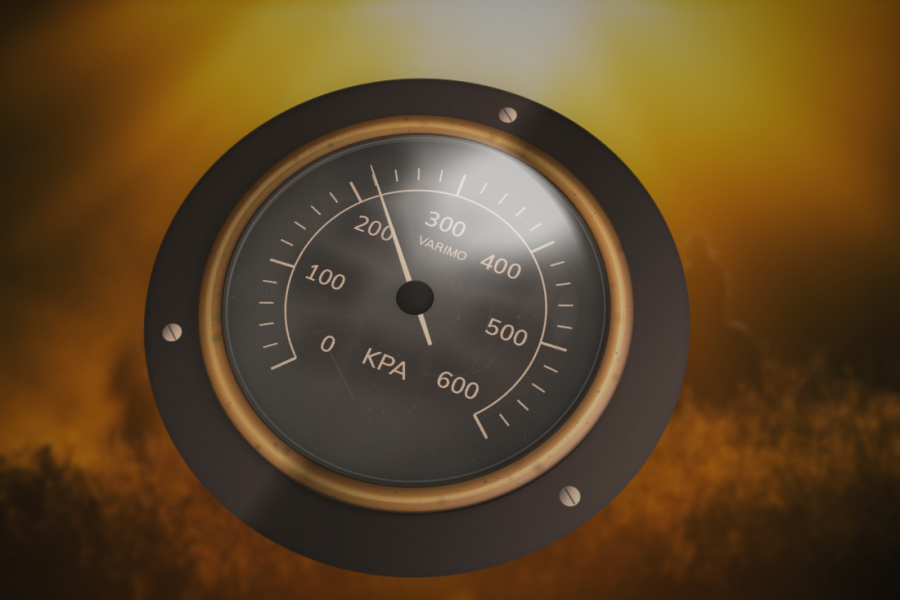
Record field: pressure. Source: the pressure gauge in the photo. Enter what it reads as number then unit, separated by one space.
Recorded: 220 kPa
